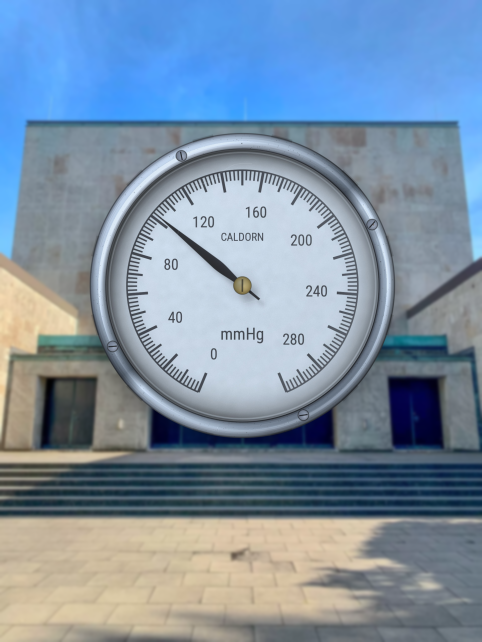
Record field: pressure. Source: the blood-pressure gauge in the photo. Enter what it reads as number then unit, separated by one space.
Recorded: 102 mmHg
